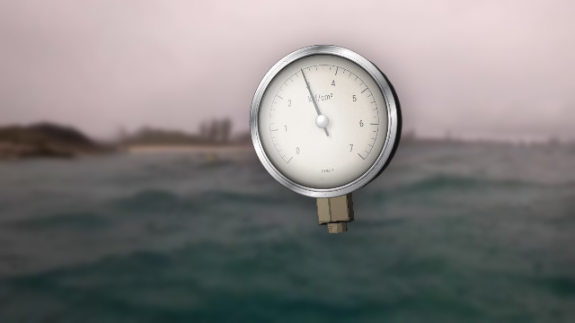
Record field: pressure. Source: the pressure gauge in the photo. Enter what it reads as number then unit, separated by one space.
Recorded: 3 kg/cm²
